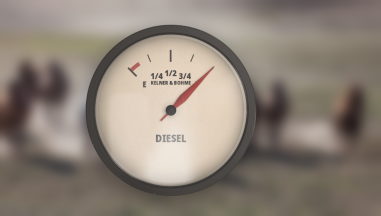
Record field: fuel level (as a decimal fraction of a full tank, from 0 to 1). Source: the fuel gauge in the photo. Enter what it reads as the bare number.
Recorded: 1
